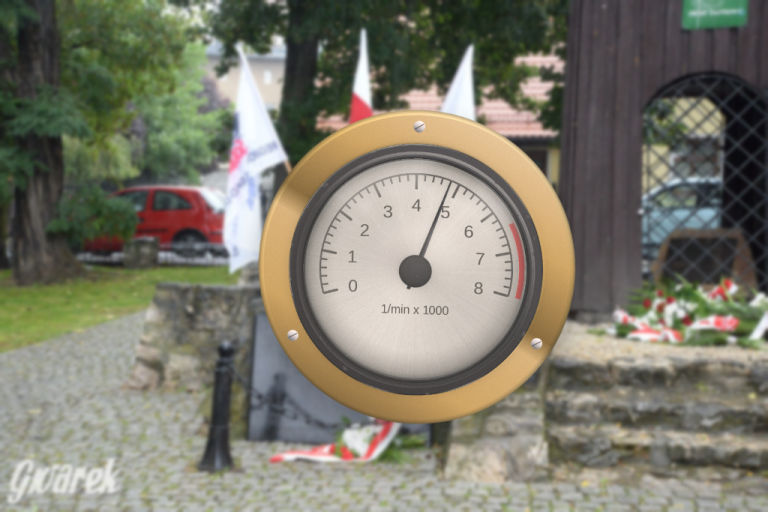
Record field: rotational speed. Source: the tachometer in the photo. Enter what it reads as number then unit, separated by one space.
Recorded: 4800 rpm
